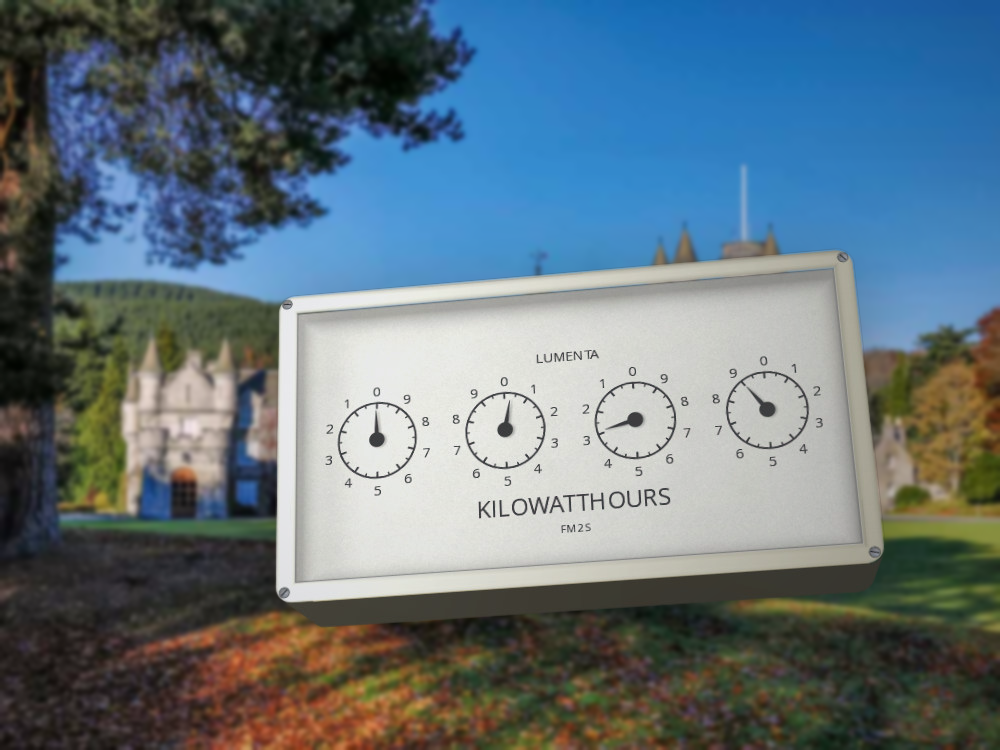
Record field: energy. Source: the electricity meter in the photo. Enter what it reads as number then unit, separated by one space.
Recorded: 29 kWh
